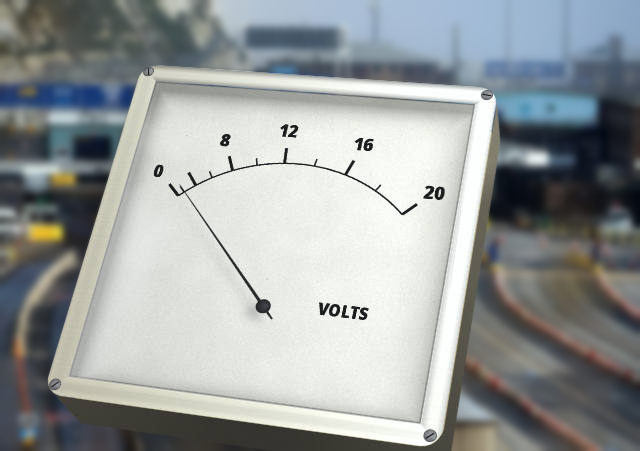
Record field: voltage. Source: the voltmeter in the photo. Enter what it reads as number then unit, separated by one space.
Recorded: 2 V
